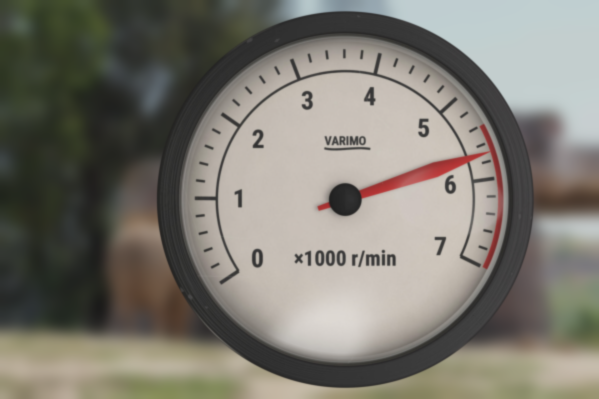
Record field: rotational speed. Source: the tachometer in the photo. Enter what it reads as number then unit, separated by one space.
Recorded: 5700 rpm
